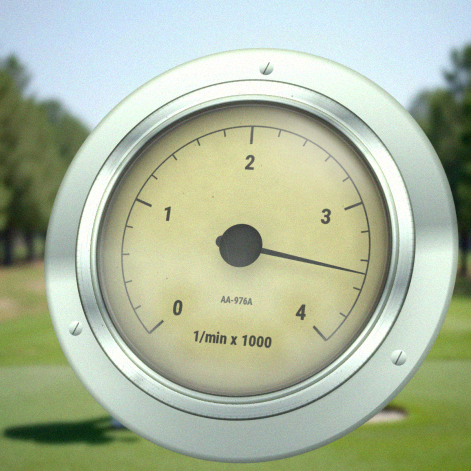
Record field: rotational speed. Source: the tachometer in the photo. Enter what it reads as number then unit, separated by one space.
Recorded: 3500 rpm
